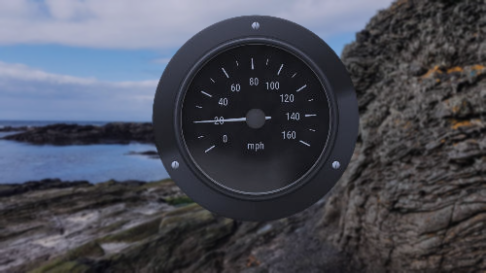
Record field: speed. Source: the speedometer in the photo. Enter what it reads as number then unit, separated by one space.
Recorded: 20 mph
